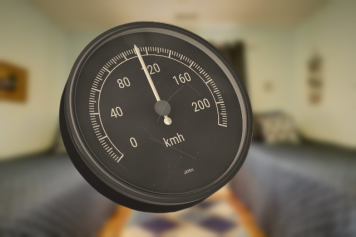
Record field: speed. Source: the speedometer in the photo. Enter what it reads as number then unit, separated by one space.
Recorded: 110 km/h
